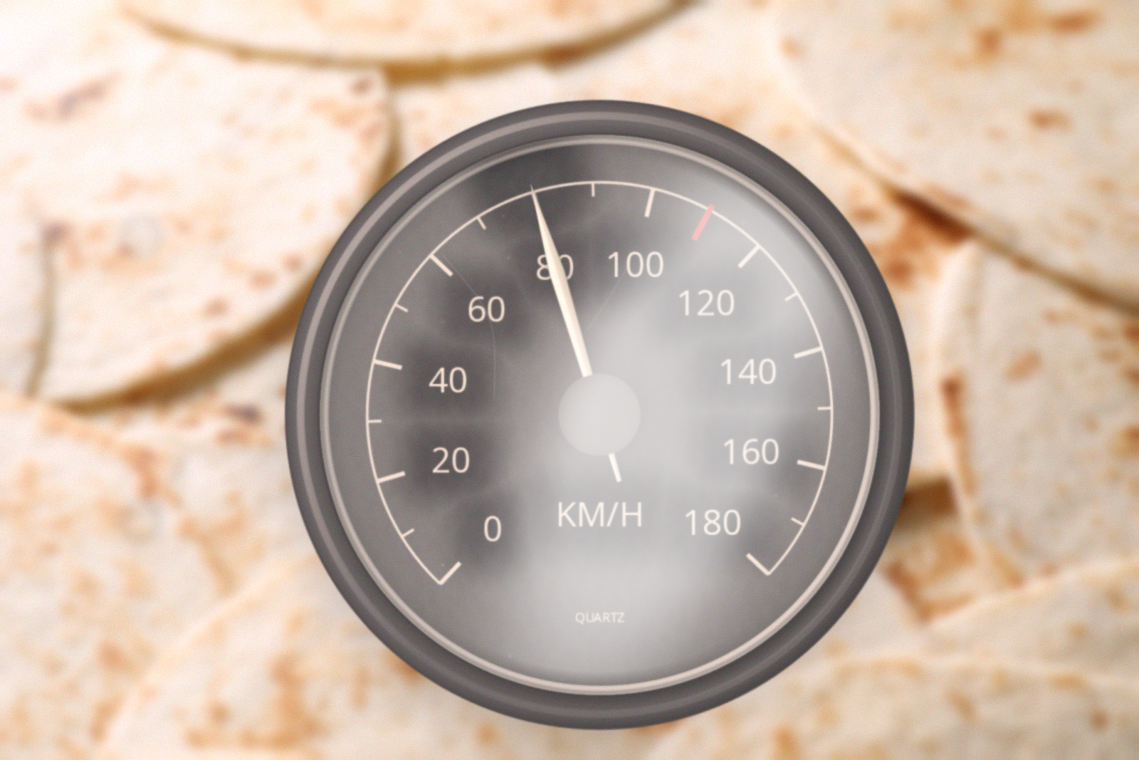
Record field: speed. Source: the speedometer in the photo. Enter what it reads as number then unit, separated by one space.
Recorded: 80 km/h
